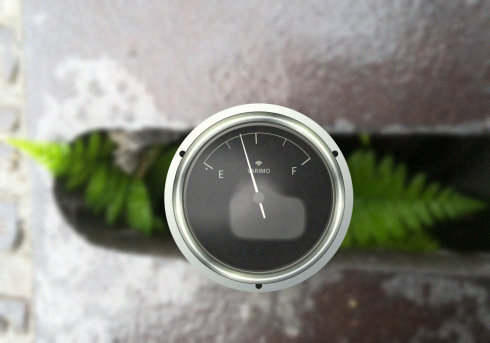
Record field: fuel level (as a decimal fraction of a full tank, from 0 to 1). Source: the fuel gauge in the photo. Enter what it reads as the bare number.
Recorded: 0.375
